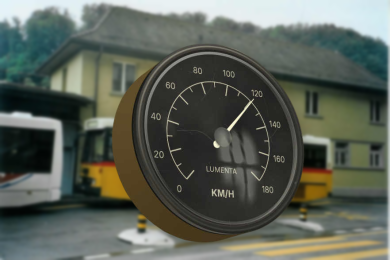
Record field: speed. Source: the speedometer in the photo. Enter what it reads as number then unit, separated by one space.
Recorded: 120 km/h
